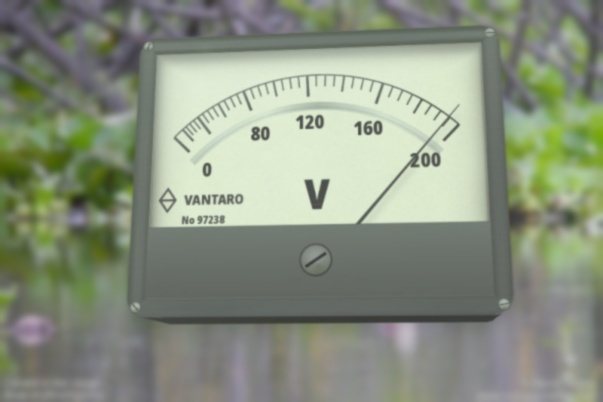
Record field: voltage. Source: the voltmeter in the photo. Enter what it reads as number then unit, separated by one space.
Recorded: 195 V
